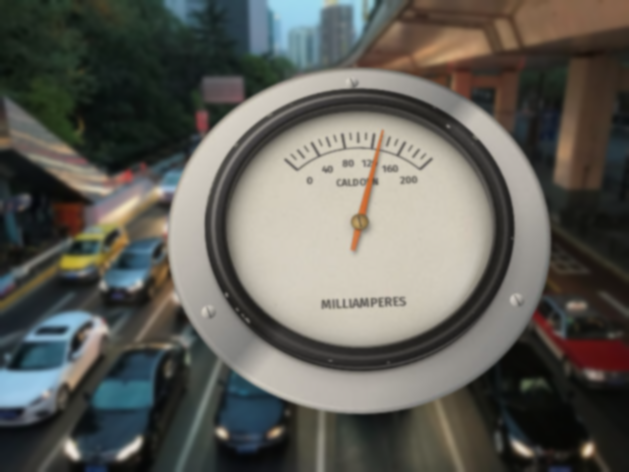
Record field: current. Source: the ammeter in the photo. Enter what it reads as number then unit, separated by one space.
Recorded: 130 mA
